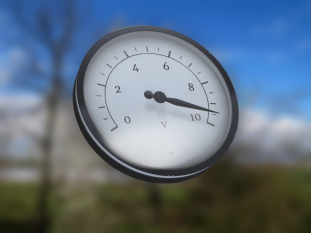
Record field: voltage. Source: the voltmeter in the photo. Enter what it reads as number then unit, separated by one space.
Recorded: 9.5 V
